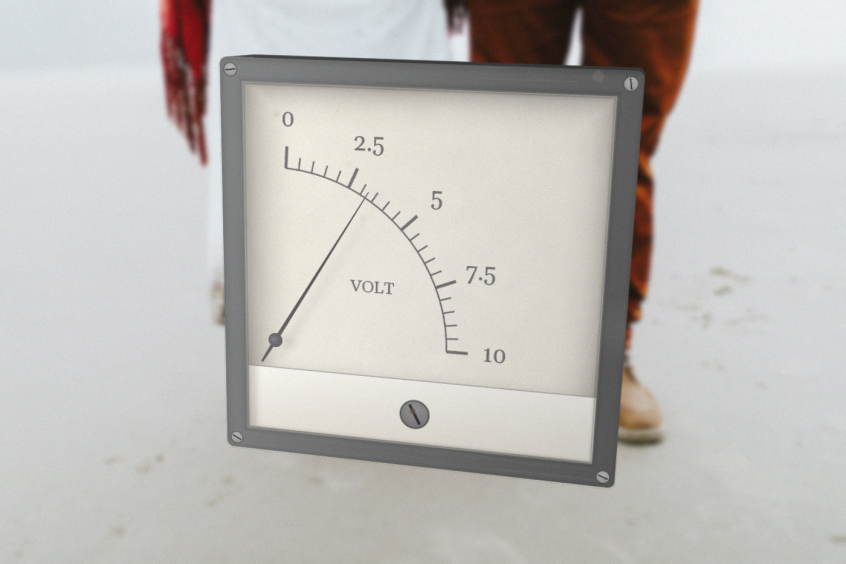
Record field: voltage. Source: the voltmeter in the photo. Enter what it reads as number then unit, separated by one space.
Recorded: 3.25 V
